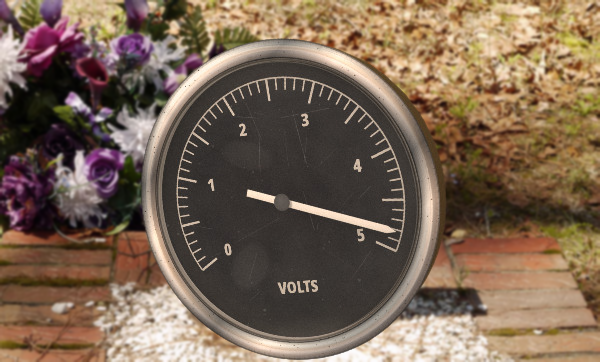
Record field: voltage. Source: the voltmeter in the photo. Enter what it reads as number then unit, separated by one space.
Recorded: 4.8 V
